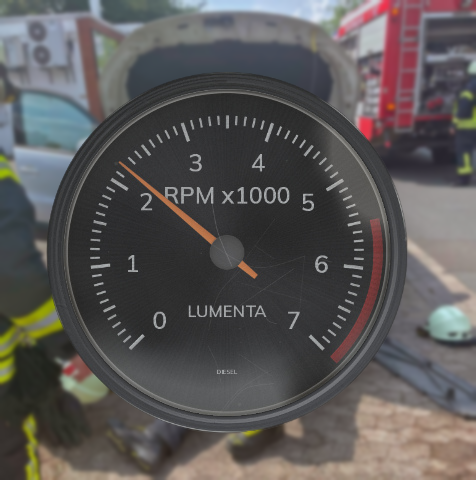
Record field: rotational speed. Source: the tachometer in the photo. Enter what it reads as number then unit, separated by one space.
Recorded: 2200 rpm
